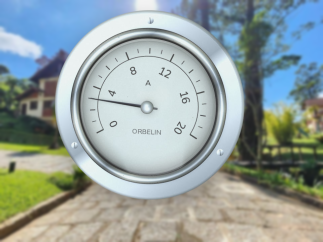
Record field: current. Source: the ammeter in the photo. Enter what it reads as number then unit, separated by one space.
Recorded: 3 A
